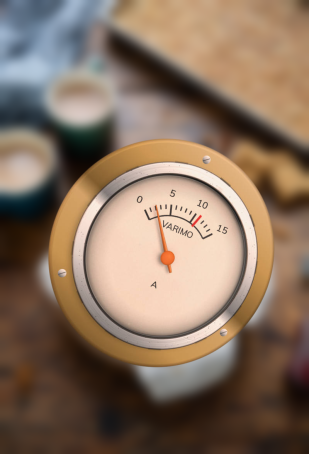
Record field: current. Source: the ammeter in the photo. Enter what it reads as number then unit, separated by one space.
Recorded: 2 A
